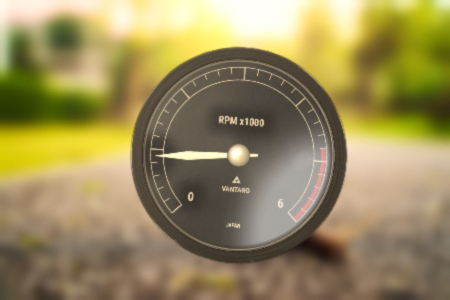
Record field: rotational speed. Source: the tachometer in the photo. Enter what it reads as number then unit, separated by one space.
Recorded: 900 rpm
